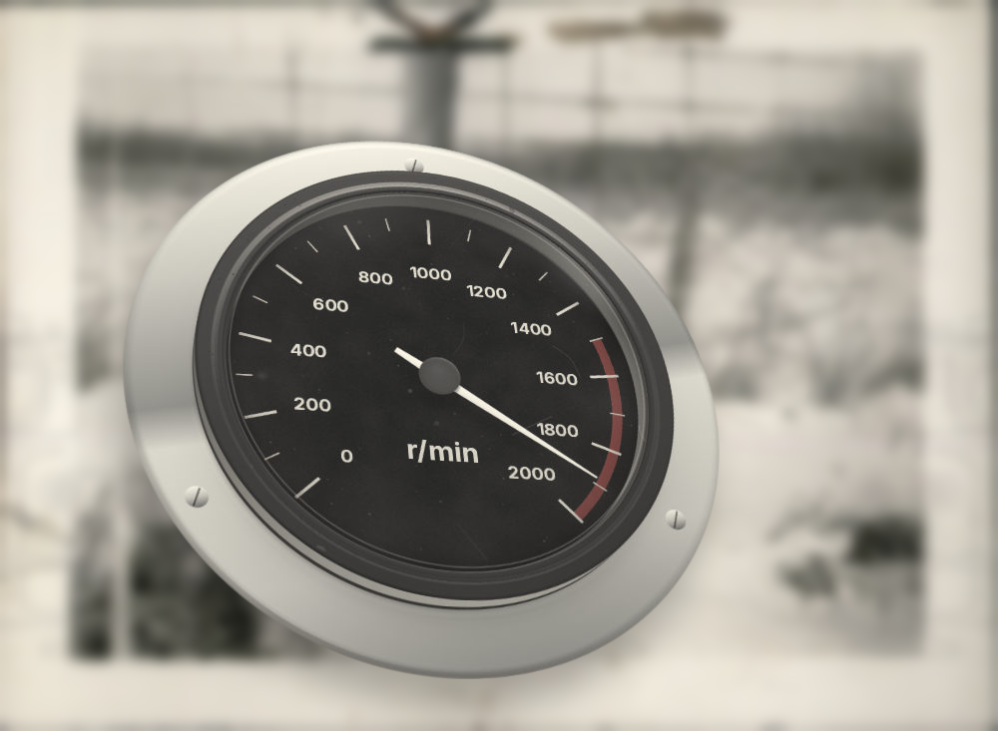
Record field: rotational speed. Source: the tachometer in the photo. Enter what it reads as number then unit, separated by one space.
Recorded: 1900 rpm
